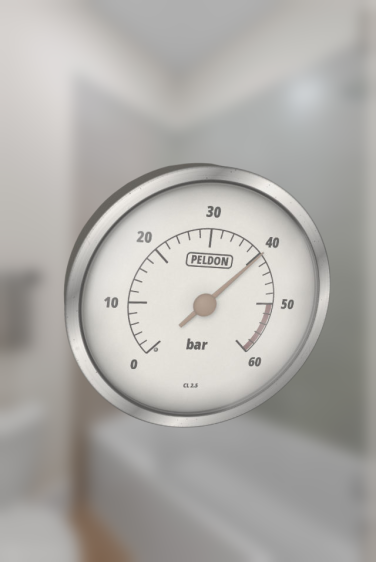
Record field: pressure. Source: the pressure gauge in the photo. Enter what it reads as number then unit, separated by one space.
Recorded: 40 bar
